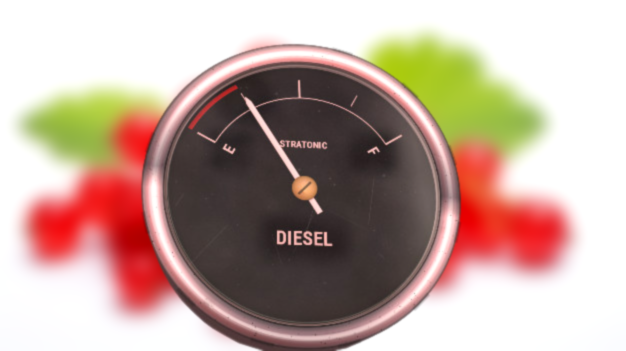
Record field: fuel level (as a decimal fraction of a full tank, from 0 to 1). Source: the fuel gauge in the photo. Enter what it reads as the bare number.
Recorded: 0.25
